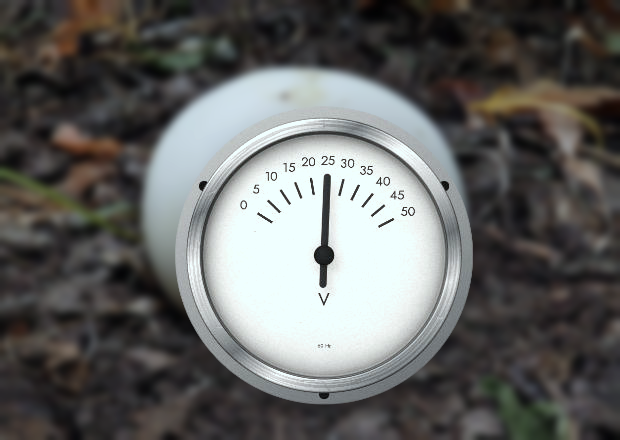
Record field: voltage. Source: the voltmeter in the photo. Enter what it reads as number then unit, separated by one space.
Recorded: 25 V
